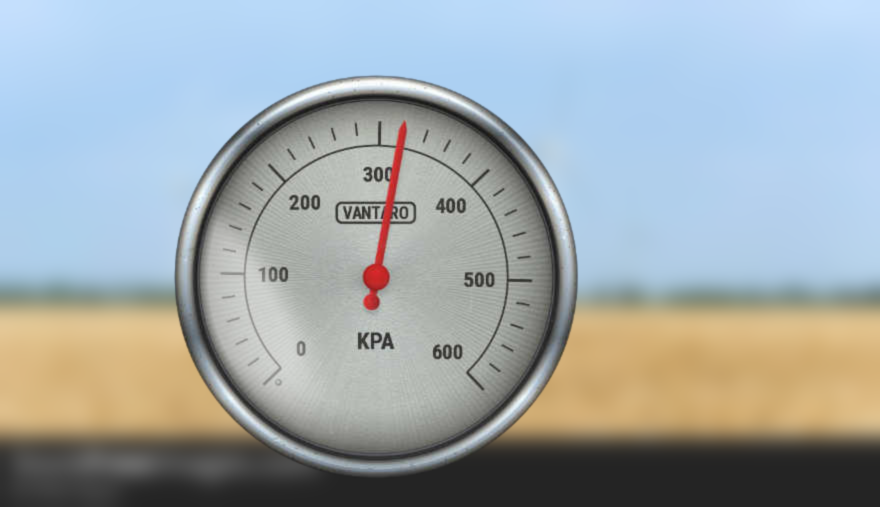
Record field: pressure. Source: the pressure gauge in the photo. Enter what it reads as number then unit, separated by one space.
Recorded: 320 kPa
